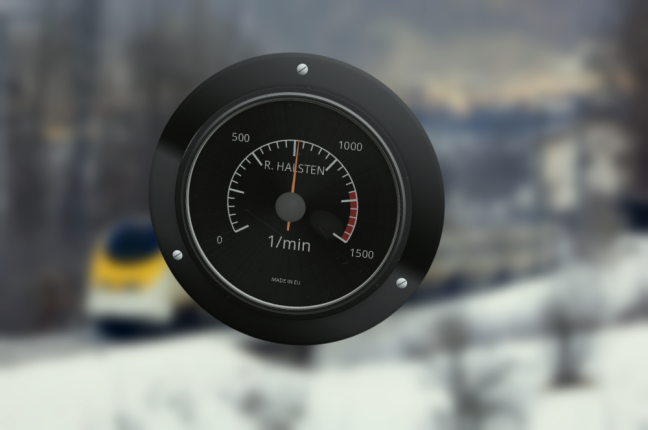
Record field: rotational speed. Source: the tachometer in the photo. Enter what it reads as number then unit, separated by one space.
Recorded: 775 rpm
